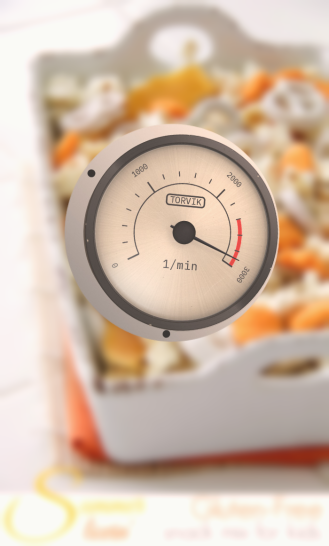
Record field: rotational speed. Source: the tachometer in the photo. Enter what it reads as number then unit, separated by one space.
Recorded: 2900 rpm
